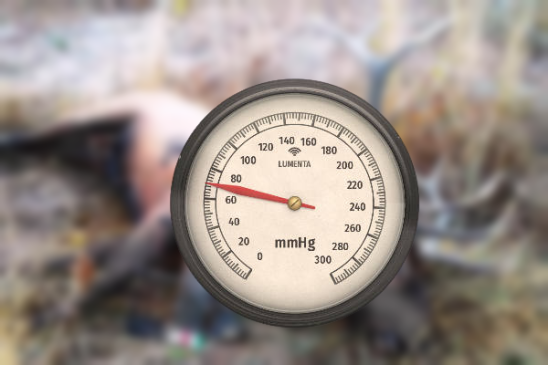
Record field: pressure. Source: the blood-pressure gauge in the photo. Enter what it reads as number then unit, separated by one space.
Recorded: 70 mmHg
